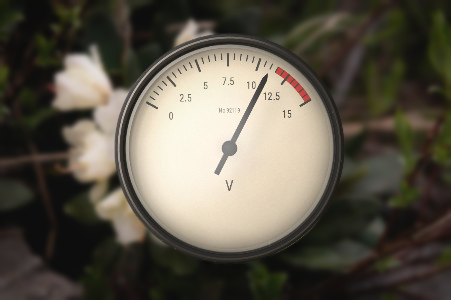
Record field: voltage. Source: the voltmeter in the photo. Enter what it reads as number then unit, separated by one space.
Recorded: 11 V
